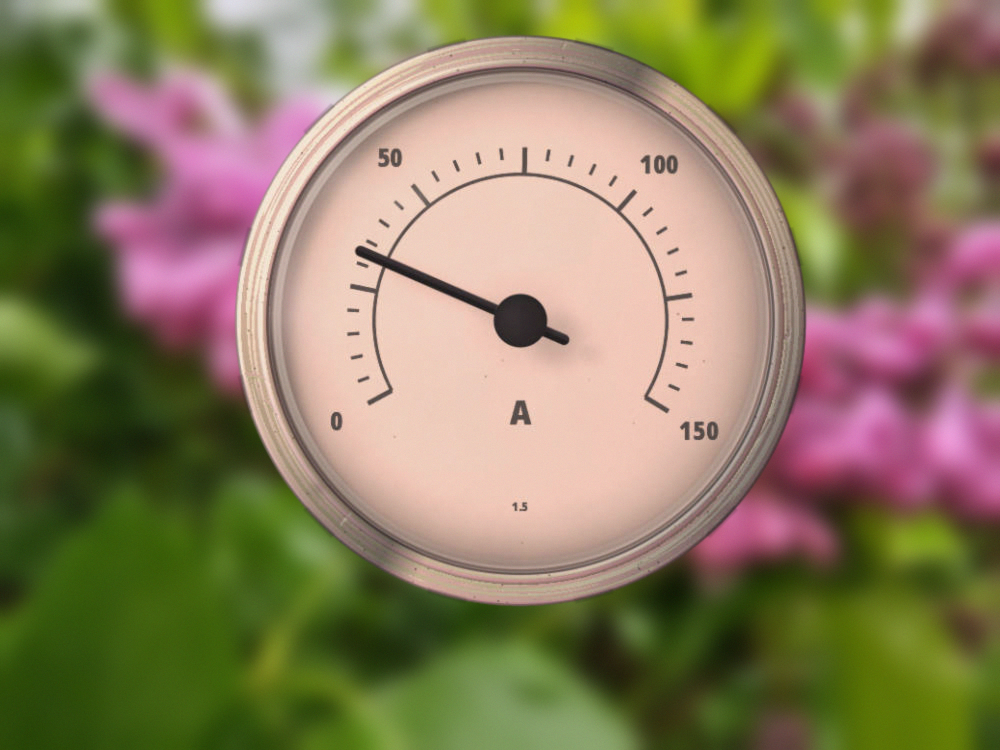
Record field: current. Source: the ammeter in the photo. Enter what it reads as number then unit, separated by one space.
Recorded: 32.5 A
